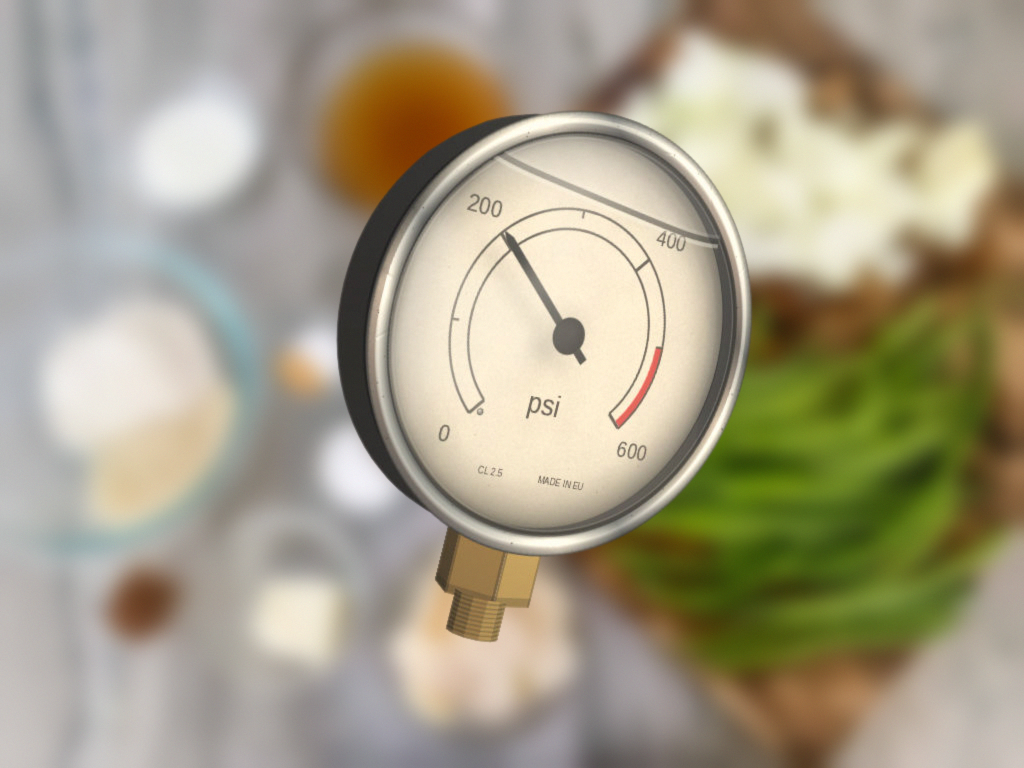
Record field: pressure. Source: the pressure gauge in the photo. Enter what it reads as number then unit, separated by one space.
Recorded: 200 psi
